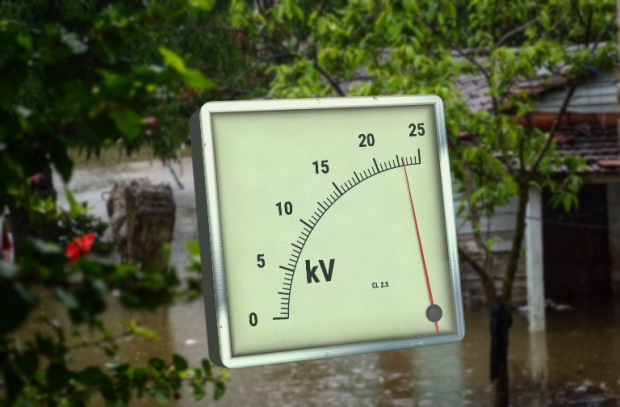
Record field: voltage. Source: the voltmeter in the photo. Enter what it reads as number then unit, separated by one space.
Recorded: 23 kV
